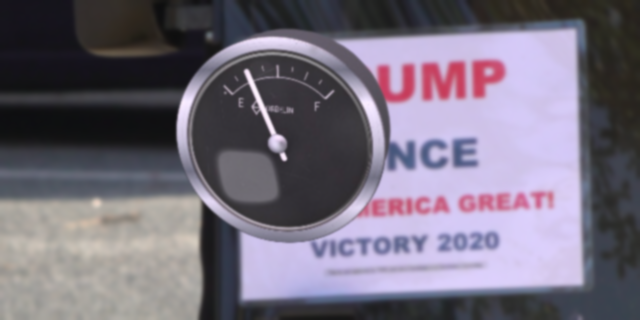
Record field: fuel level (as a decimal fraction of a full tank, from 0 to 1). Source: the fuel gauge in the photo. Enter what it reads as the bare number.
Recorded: 0.25
